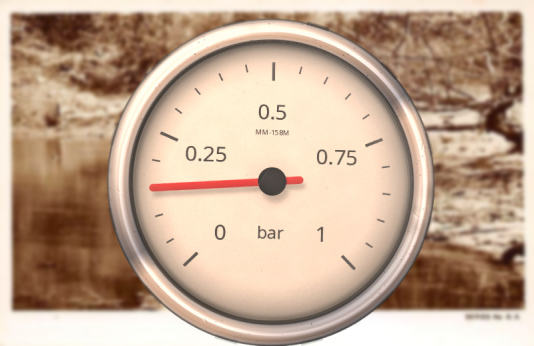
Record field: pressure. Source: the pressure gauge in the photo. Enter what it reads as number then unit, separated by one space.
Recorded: 0.15 bar
